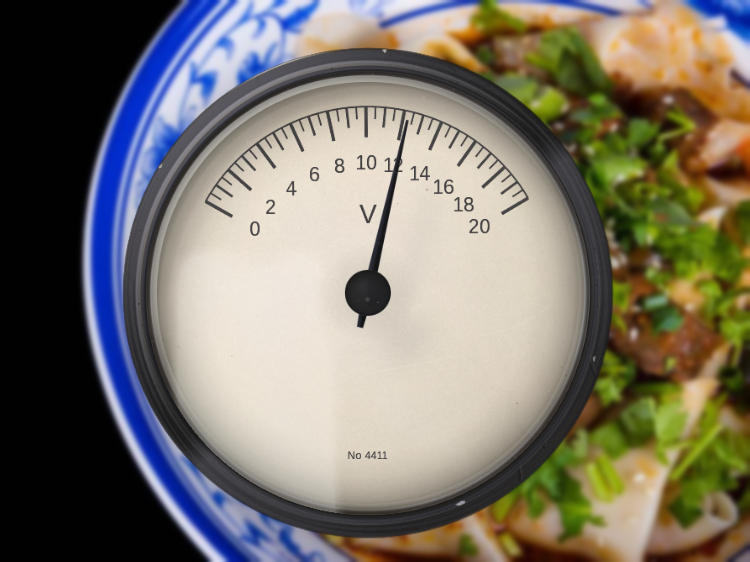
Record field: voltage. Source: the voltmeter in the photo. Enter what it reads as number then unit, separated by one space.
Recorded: 12.25 V
